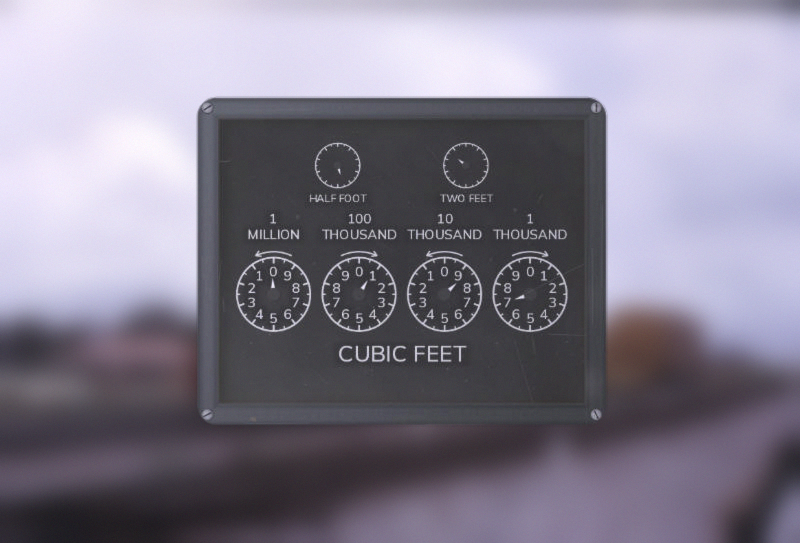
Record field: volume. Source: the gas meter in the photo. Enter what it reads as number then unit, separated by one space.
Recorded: 8700 ft³
